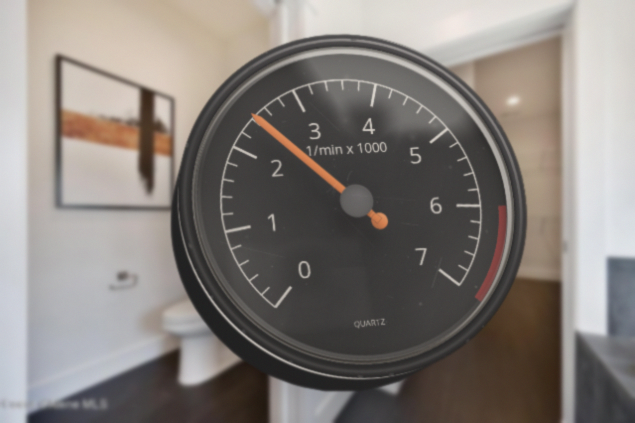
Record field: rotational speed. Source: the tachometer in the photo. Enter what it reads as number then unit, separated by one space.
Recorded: 2400 rpm
